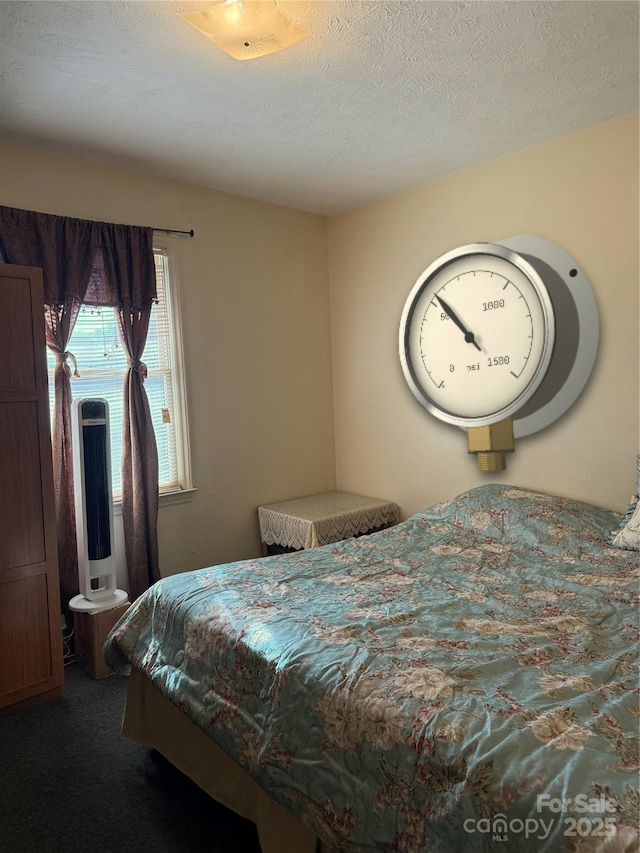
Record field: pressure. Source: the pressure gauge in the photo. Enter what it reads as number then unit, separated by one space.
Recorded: 550 psi
